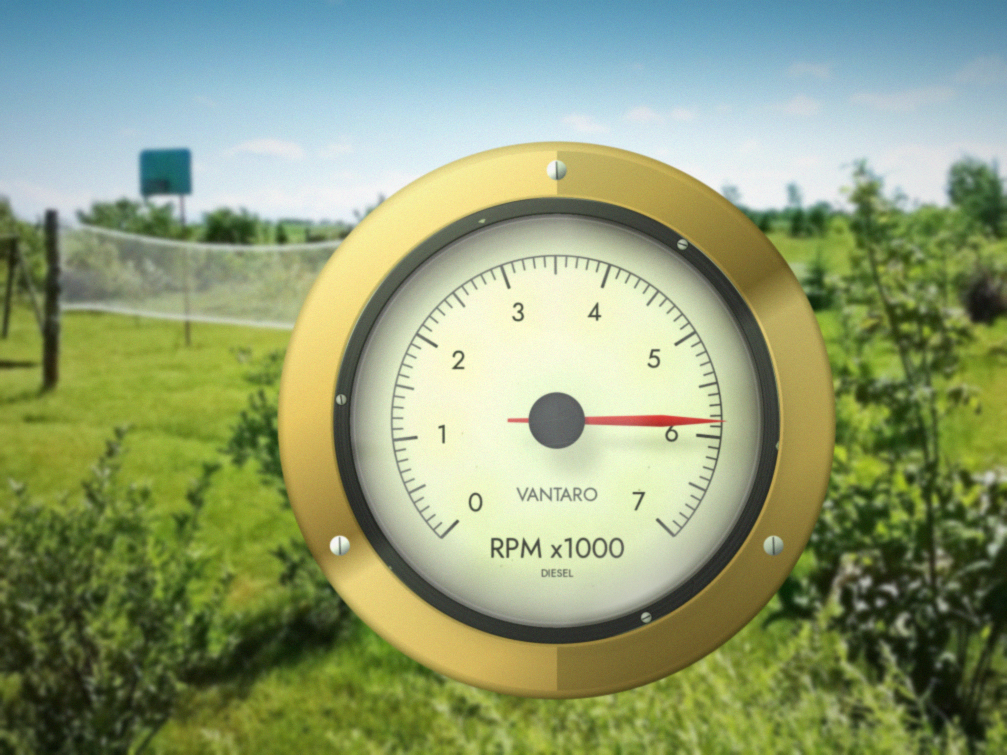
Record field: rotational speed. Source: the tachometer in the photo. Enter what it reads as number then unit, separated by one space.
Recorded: 5850 rpm
